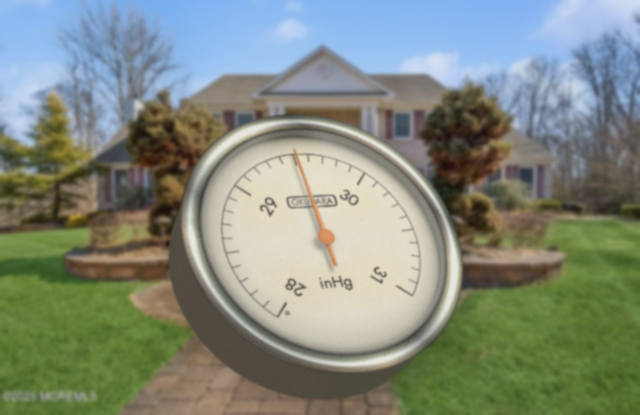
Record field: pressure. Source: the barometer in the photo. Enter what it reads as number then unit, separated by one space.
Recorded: 29.5 inHg
